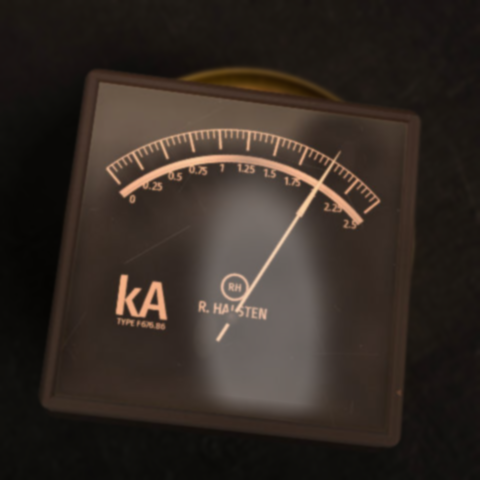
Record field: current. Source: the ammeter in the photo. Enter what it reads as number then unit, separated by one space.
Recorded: 2 kA
